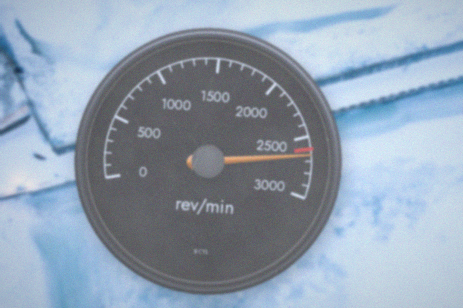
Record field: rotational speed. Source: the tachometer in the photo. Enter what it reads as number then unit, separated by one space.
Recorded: 2650 rpm
